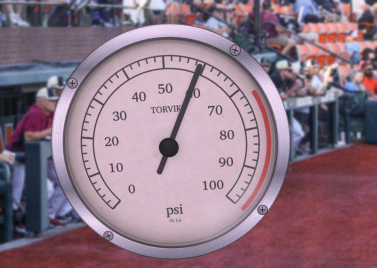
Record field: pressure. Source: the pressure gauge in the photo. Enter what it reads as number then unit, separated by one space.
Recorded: 59 psi
